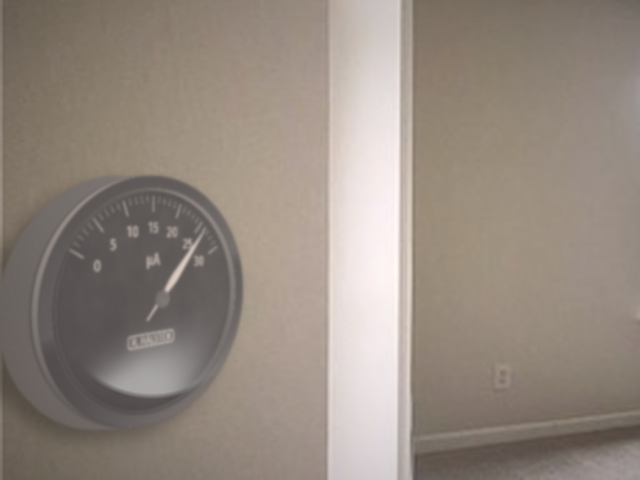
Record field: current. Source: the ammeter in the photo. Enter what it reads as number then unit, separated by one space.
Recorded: 25 µA
